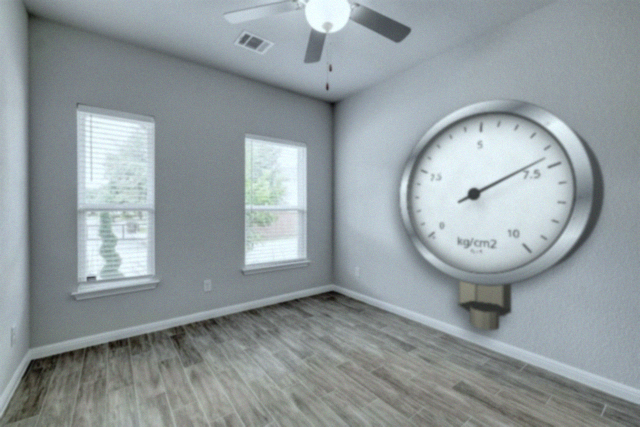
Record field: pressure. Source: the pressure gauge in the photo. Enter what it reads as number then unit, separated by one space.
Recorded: 7.25 kg/cm²
